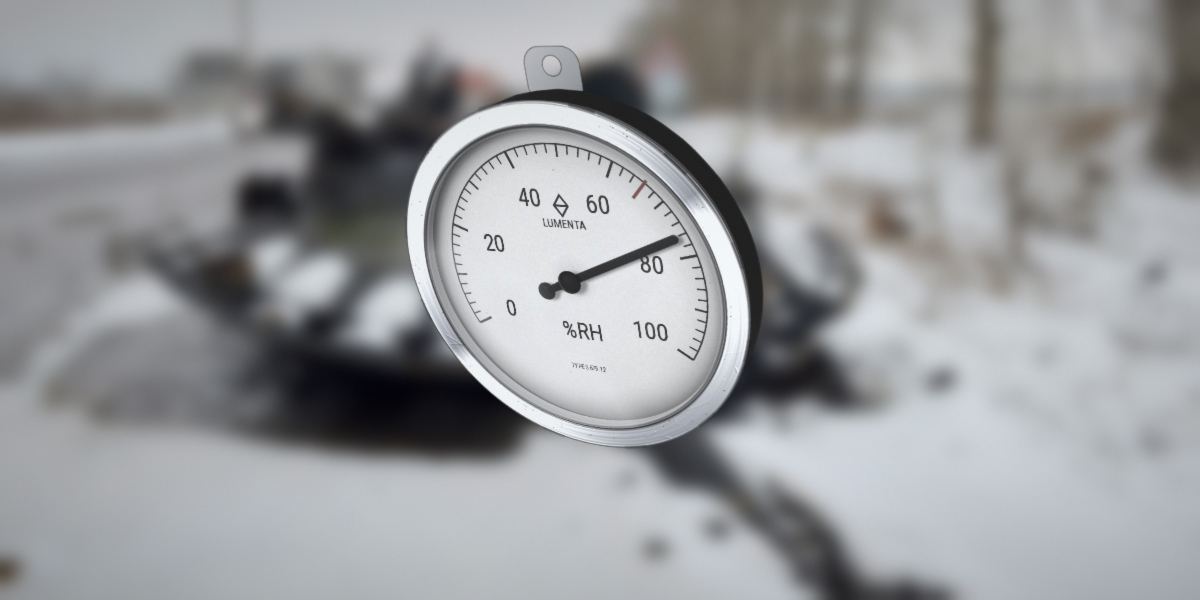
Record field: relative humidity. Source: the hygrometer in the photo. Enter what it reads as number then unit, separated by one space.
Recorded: 76 %
